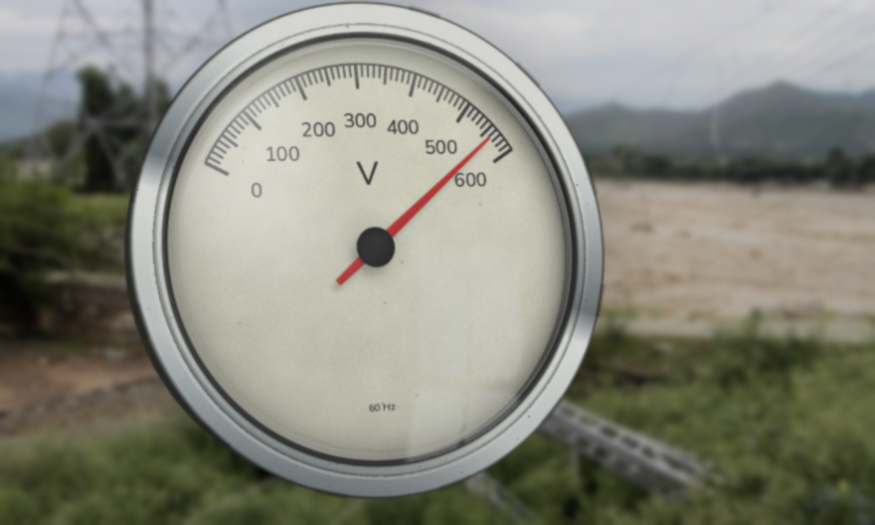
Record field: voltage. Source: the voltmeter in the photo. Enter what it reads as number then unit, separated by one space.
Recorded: 560 V
